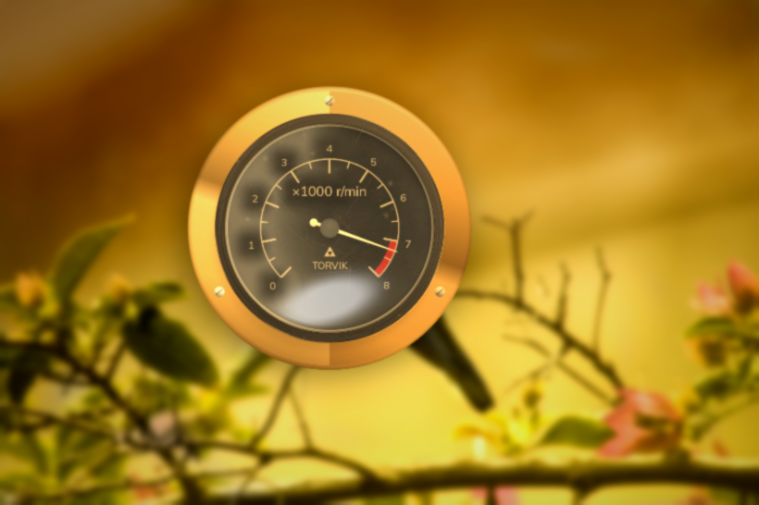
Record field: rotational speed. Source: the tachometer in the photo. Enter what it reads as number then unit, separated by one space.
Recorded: 7250 rpm
